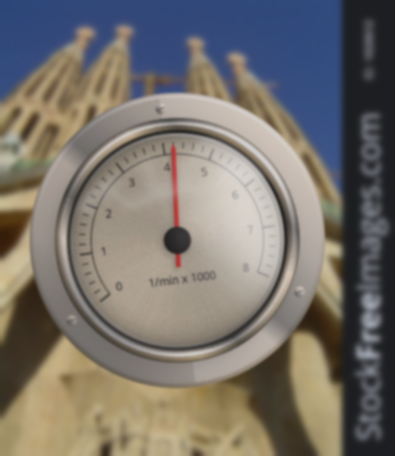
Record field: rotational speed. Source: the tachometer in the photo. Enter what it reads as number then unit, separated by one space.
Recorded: 4200 rpm
